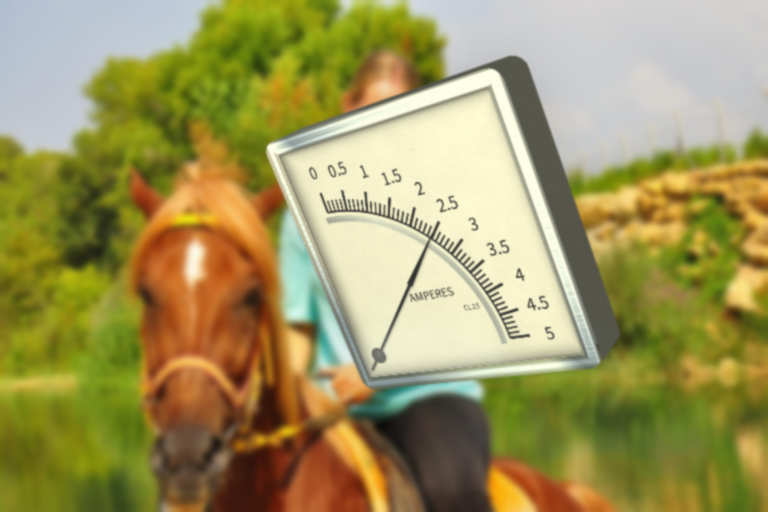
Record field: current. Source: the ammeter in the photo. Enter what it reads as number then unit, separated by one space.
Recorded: 2.5 A
